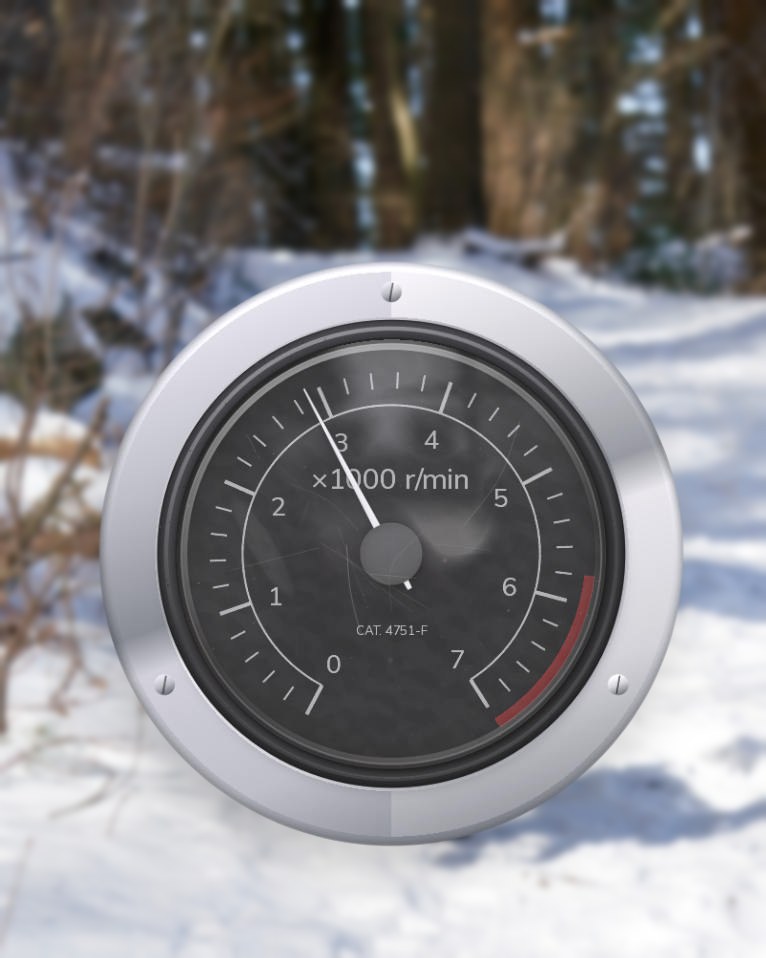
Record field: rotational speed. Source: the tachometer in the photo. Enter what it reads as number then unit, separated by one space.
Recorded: 2900 rpm
